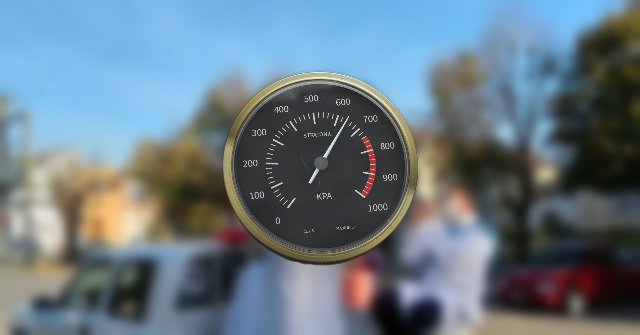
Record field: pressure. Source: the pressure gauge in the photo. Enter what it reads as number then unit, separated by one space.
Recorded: 640 kPa
